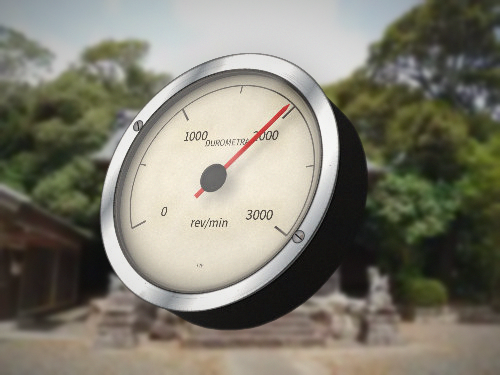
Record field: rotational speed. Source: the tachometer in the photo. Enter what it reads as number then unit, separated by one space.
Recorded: 2000 rpm
